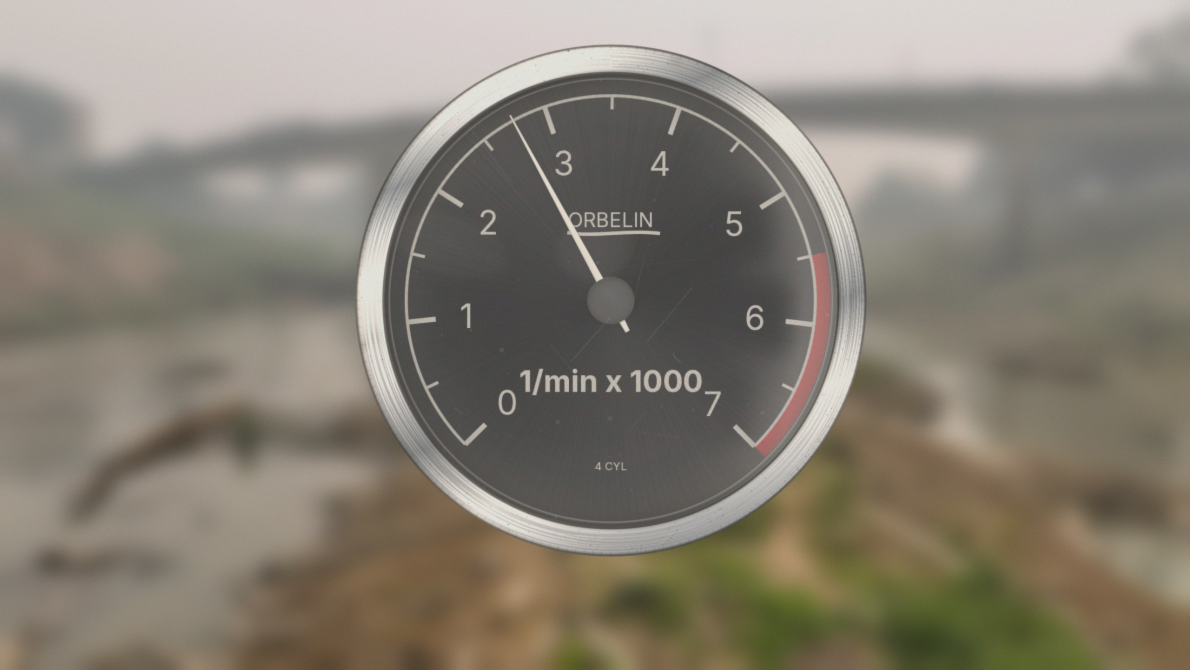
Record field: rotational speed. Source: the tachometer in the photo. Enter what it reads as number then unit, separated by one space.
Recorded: 2750 rpm
